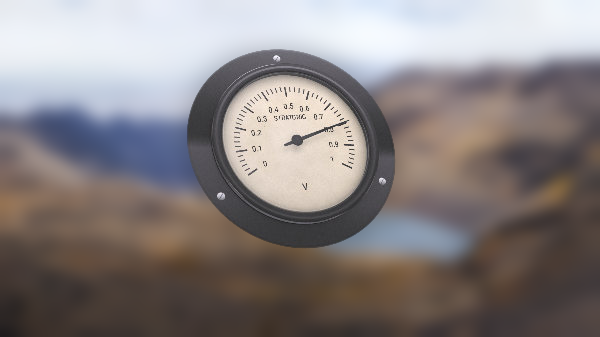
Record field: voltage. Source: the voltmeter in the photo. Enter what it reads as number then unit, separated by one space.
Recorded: 0.8 V
